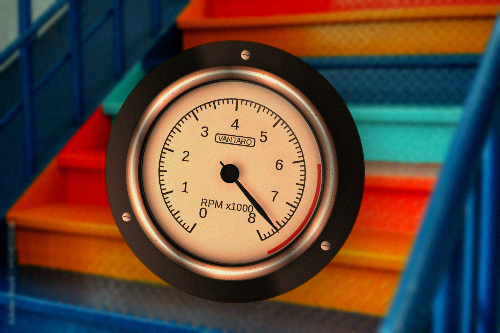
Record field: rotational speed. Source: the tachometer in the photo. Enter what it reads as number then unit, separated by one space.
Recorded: 7600 rpm
